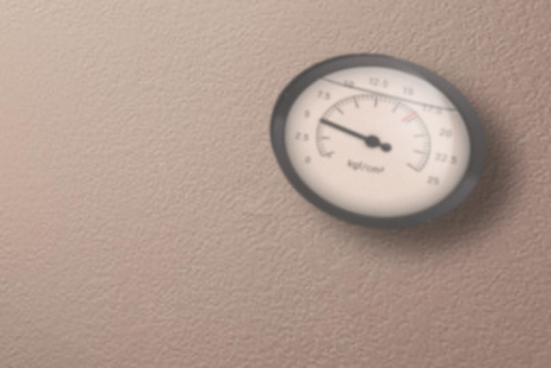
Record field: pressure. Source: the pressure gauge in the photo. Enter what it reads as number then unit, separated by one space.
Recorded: 5 kg/cm²
